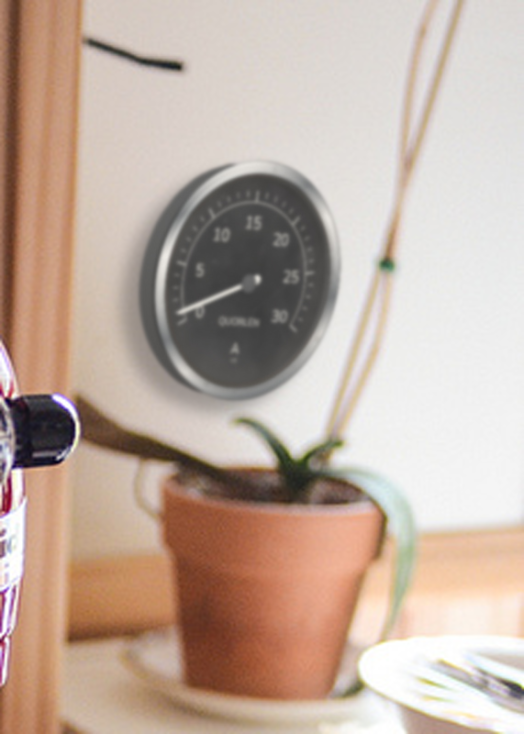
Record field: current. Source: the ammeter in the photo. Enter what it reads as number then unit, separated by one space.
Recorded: 1 A
